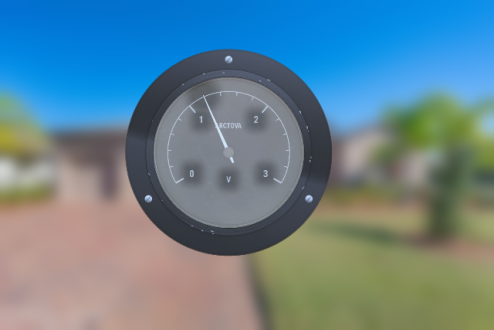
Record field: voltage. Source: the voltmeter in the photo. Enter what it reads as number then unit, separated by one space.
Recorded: 1.2 V
